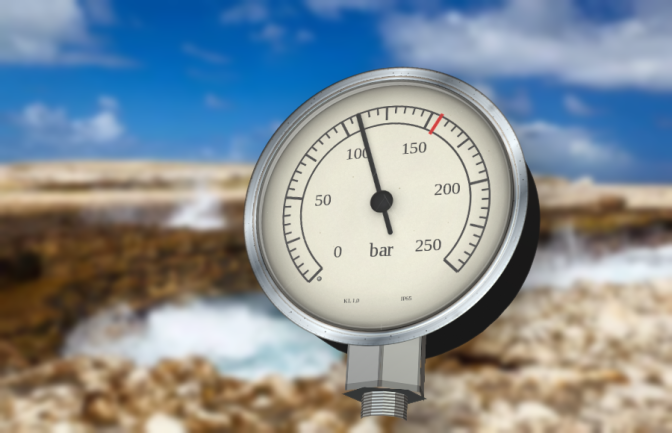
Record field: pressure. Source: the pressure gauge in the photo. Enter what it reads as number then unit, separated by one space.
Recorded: 110 bar
